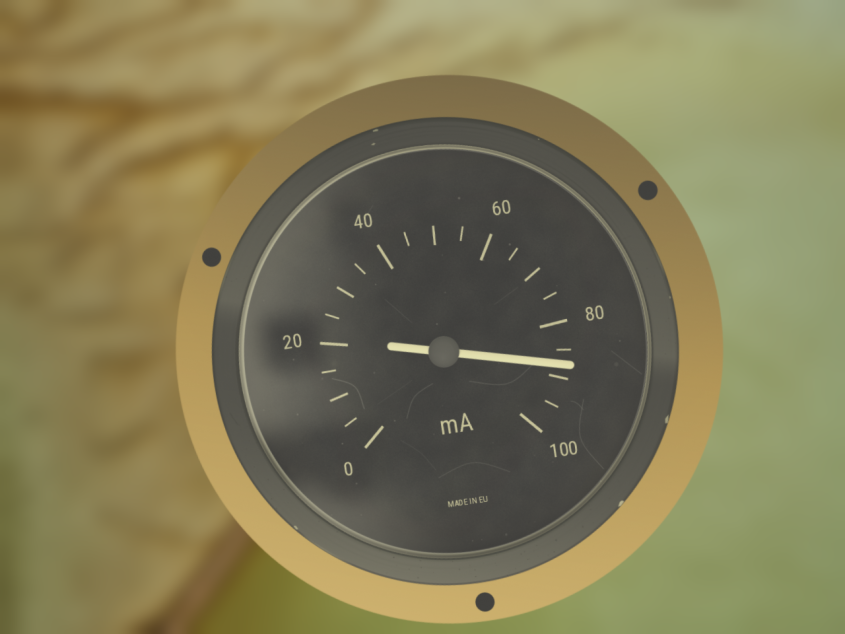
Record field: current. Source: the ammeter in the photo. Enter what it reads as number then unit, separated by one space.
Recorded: 87.5 mA
